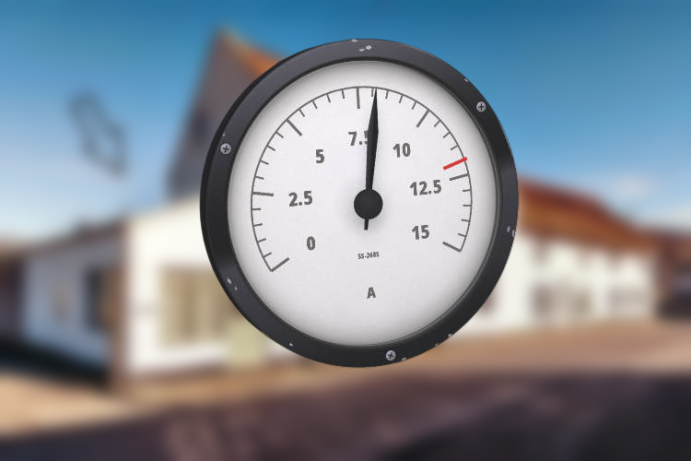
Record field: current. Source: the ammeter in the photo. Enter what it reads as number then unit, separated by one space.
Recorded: 8 A
